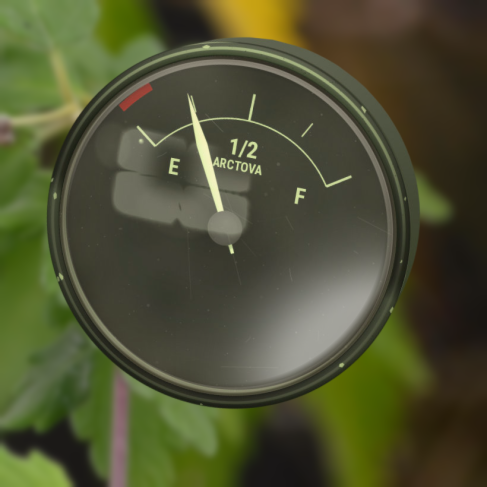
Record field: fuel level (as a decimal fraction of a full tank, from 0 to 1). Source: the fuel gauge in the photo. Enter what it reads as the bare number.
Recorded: 0.25
